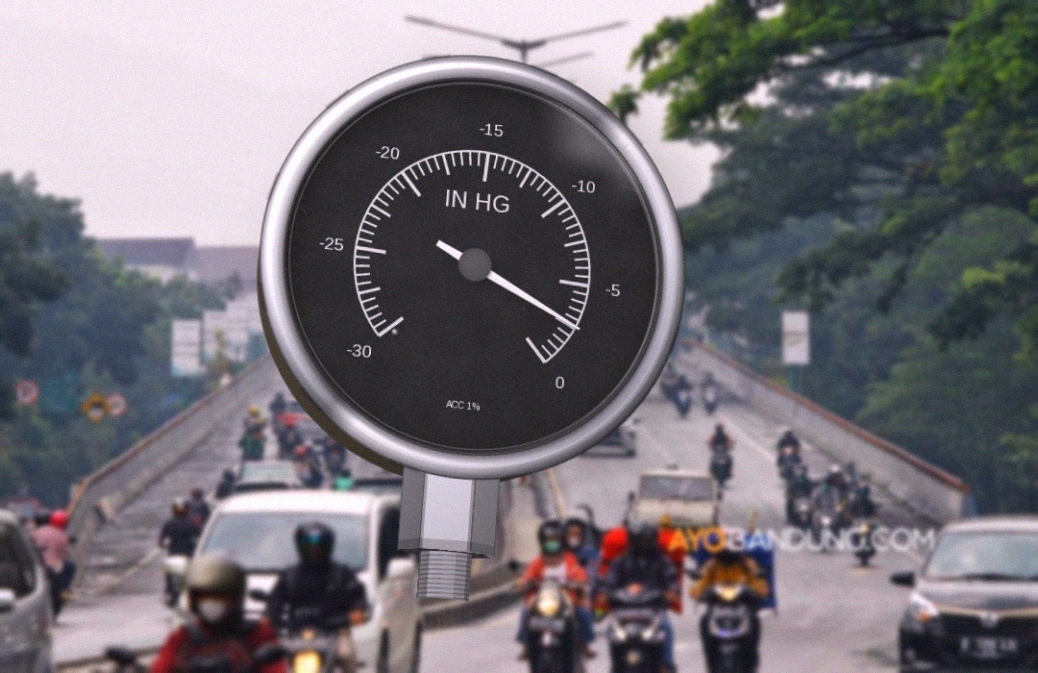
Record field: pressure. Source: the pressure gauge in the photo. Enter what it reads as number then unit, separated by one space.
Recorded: -2.5 inHg
